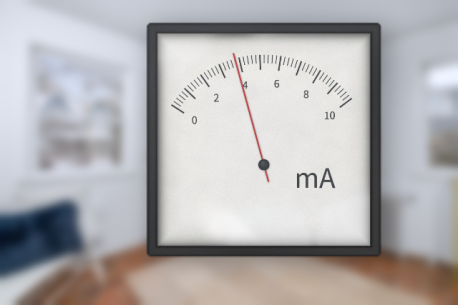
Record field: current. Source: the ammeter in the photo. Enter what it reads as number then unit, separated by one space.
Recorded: 3.8 mA
